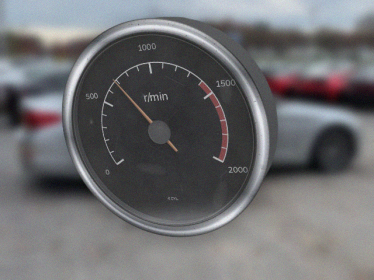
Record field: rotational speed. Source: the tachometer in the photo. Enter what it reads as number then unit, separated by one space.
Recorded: 700 rpm
